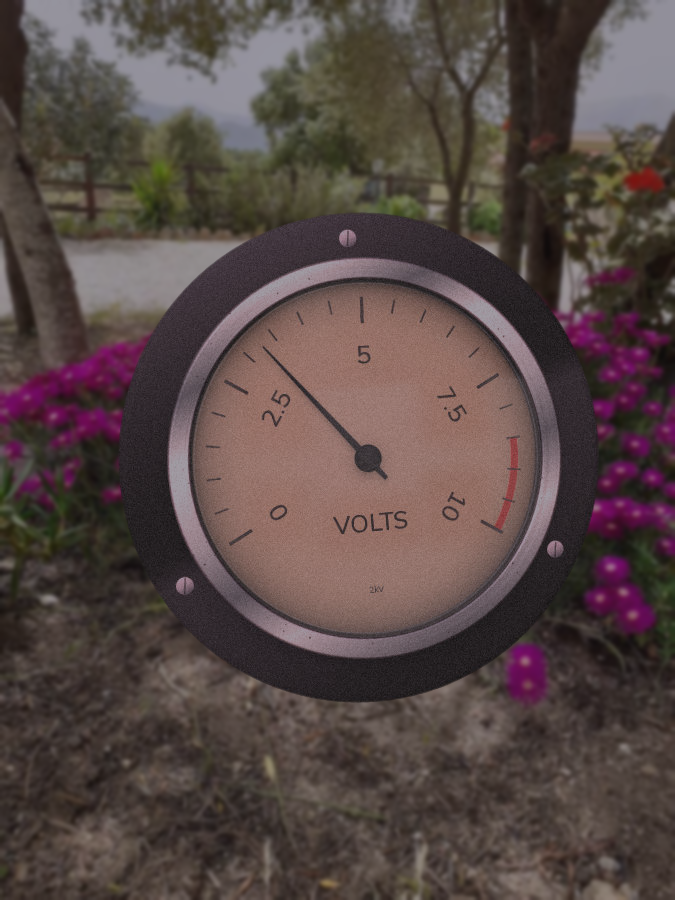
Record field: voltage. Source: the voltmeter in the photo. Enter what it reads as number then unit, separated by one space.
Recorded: 3.25 V
